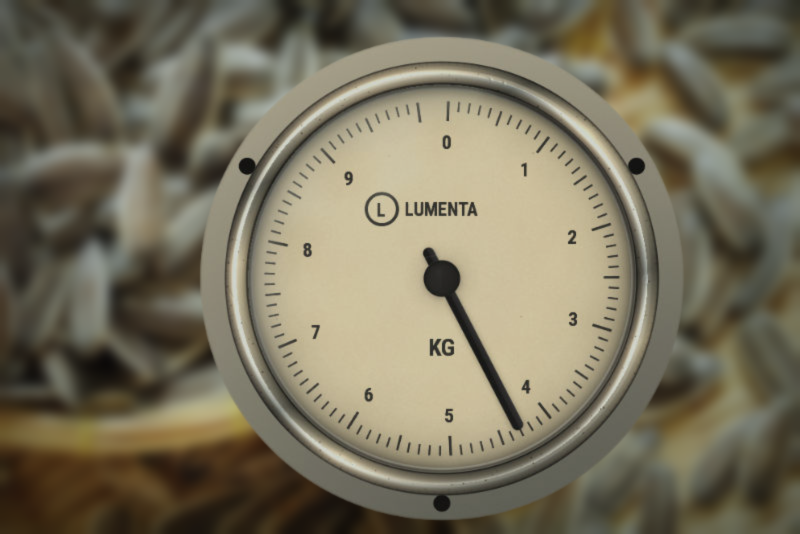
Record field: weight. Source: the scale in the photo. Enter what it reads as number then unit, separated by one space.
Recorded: 4.3 kg
